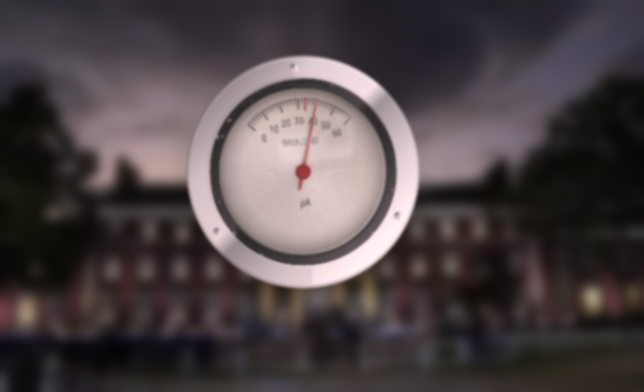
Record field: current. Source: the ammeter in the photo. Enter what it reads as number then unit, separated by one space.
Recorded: 40 µA
